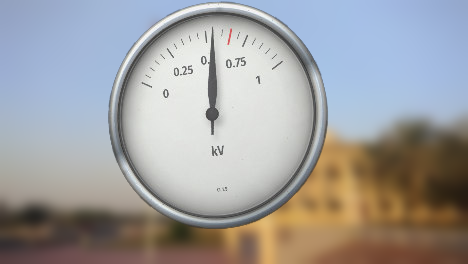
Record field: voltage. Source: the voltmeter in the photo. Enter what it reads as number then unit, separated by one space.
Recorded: 0.55 kV
